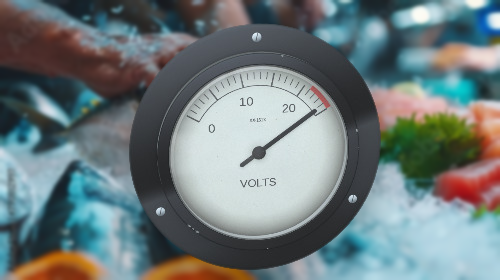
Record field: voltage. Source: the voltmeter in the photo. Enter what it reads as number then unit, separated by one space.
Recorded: 24 V
